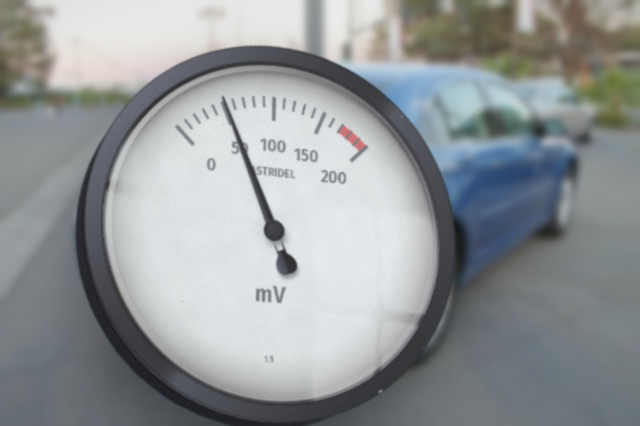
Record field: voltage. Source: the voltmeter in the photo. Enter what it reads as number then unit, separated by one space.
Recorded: 50 mV
